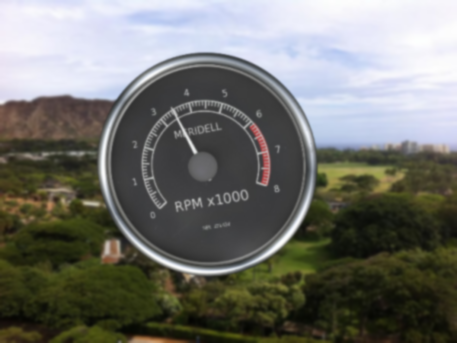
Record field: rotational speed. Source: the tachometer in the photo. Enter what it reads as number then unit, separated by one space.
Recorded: 3500 rpm
